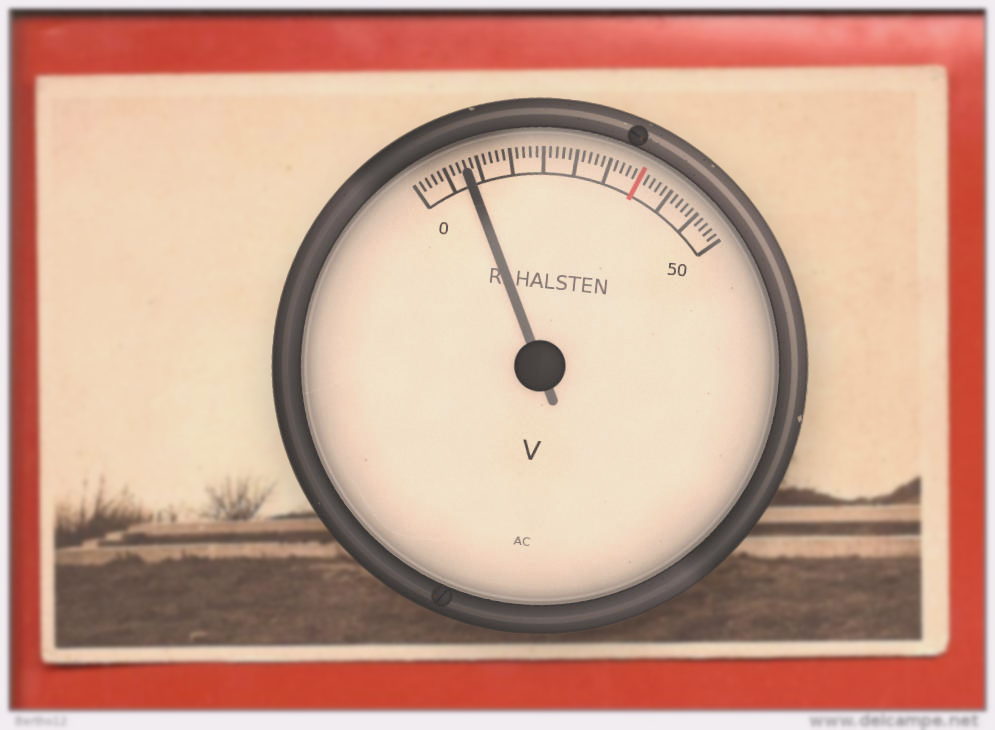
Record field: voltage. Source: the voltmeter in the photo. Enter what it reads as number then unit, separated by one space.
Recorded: 8 V
